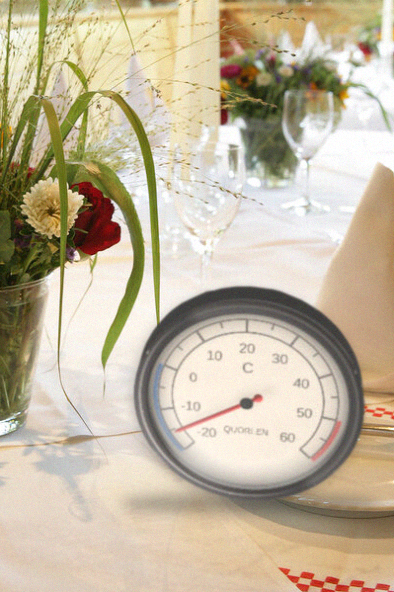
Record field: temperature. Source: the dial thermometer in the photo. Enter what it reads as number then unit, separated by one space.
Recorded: -15 °C
